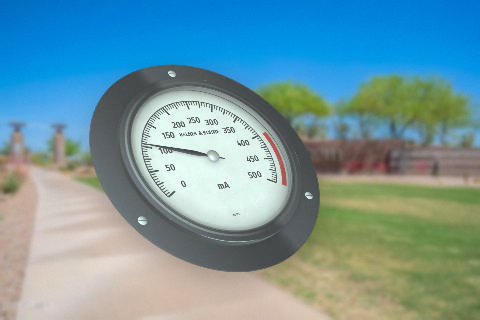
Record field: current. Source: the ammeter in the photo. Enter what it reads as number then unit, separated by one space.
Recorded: 100 mA
